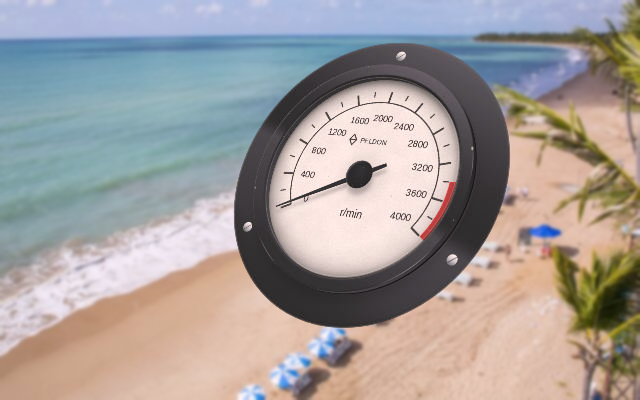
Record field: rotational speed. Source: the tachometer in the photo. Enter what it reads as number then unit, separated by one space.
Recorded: 0 rpm
